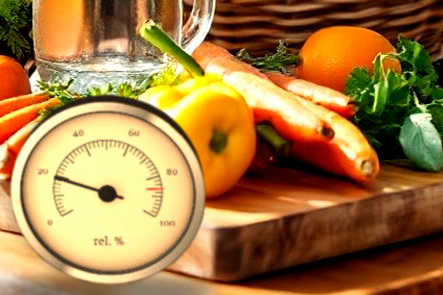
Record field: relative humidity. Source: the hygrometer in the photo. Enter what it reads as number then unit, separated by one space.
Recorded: 20 %
